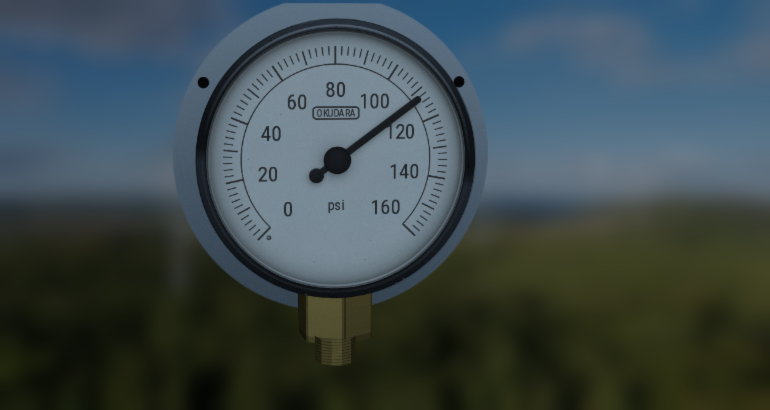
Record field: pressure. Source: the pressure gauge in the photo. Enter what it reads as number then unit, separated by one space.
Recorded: 112 psi
